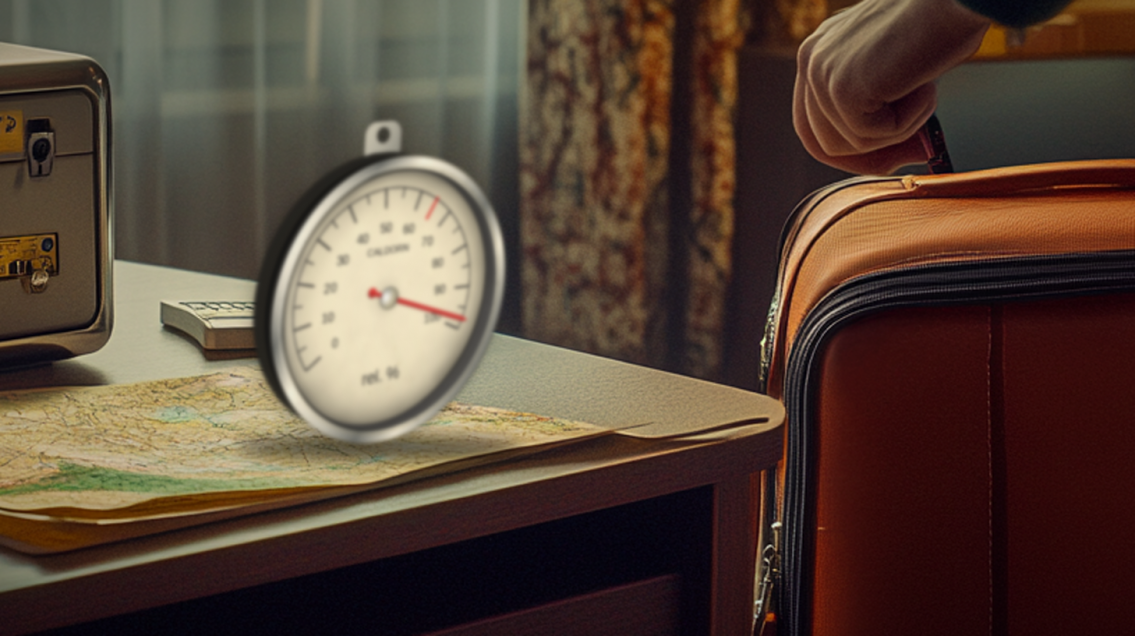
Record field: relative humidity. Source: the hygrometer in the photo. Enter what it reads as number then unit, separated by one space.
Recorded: 97.5 %
